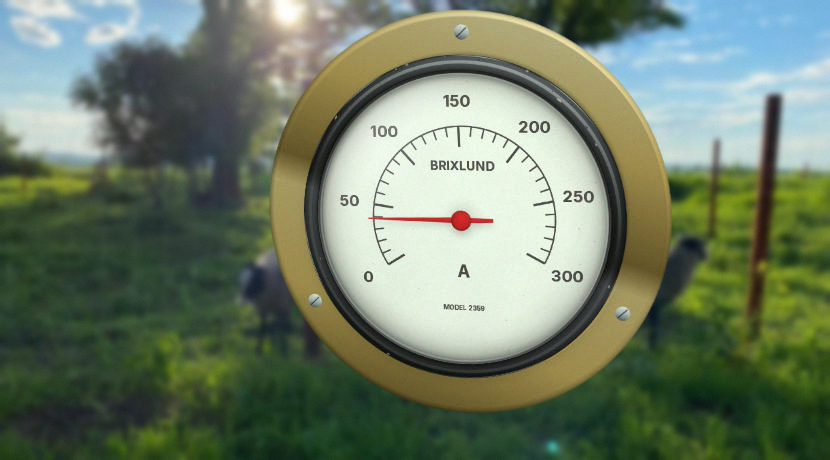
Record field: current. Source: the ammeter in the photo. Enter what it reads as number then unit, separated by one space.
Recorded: 40 A
